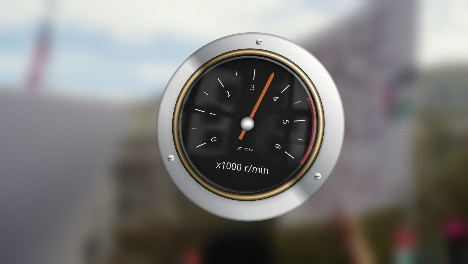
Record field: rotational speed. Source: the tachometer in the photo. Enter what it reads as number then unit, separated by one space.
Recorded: 3500 rpm
